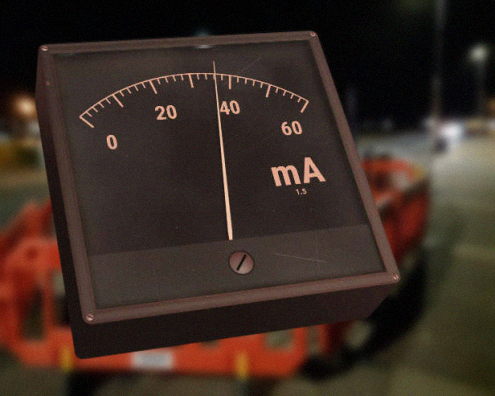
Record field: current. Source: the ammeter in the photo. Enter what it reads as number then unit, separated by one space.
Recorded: 36 mA
